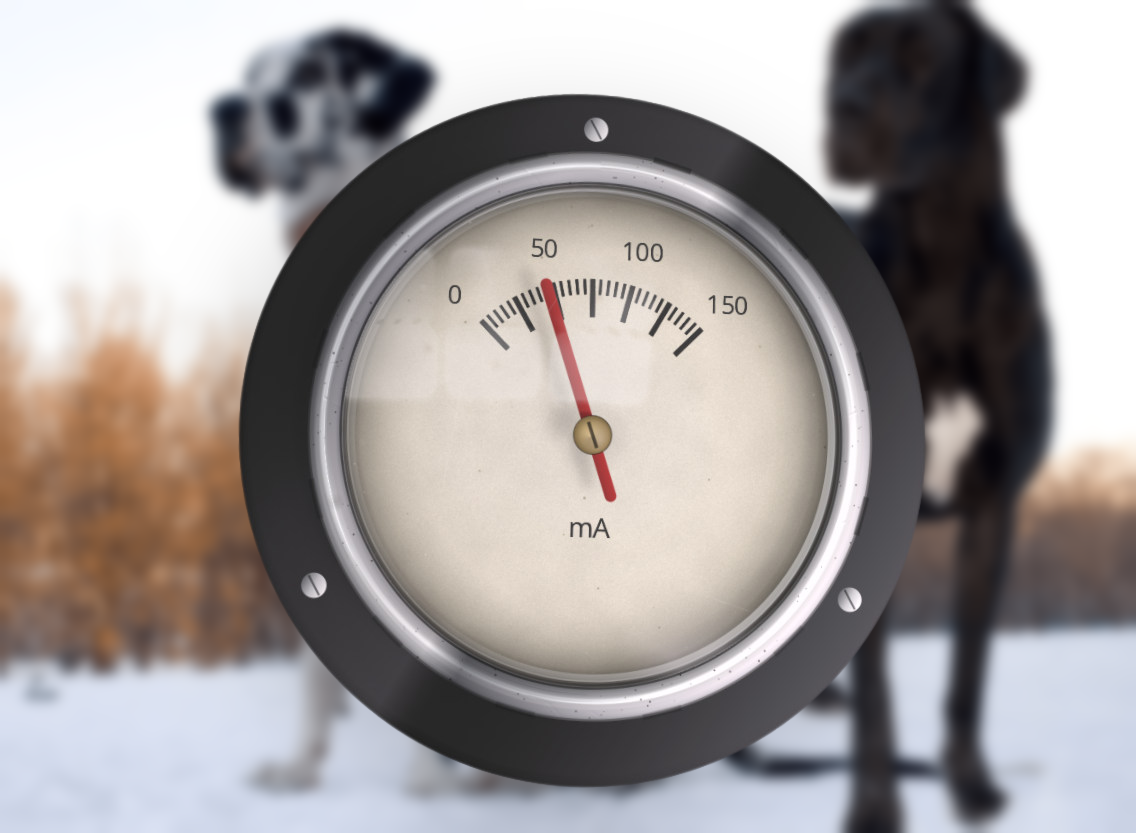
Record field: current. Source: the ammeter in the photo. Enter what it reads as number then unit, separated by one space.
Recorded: 45 mA
